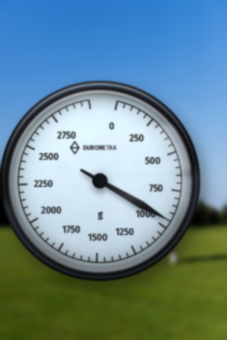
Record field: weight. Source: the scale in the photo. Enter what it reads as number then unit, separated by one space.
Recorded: 950 g
